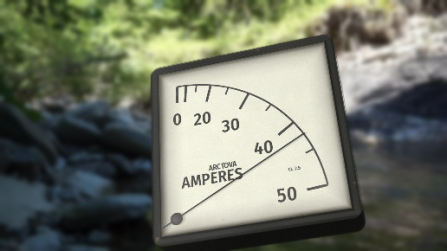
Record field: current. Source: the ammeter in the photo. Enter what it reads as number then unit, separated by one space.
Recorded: 42.5 A
